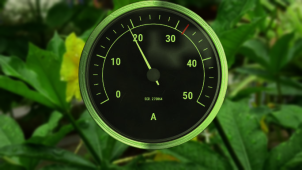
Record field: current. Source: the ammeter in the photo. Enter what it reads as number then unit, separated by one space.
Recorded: 19 A
